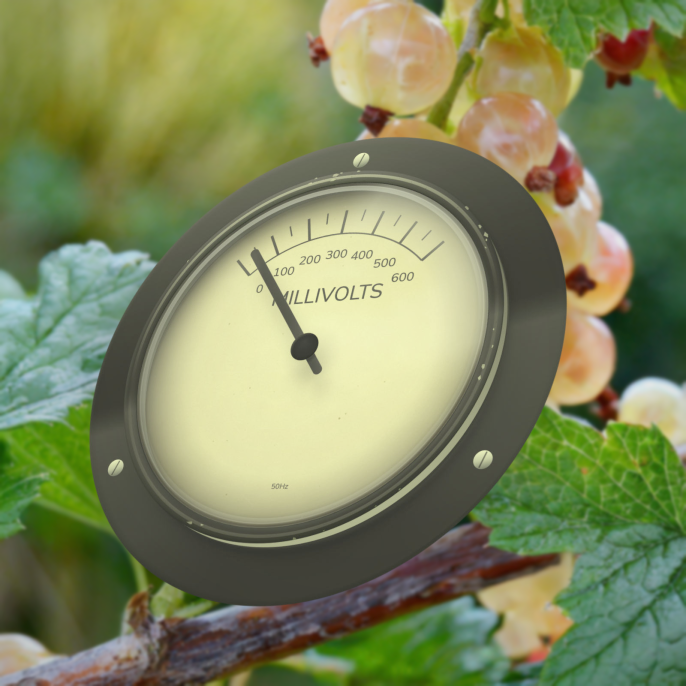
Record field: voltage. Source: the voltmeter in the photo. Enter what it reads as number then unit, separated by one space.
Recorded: 50 mV
